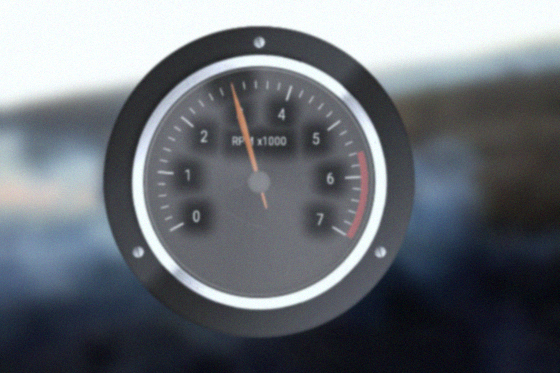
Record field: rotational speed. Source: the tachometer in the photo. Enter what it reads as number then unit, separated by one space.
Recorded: 3000 rpm
